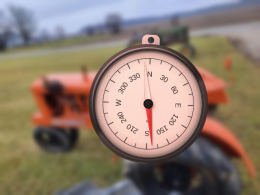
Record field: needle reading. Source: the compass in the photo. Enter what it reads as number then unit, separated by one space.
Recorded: 172.5 °
